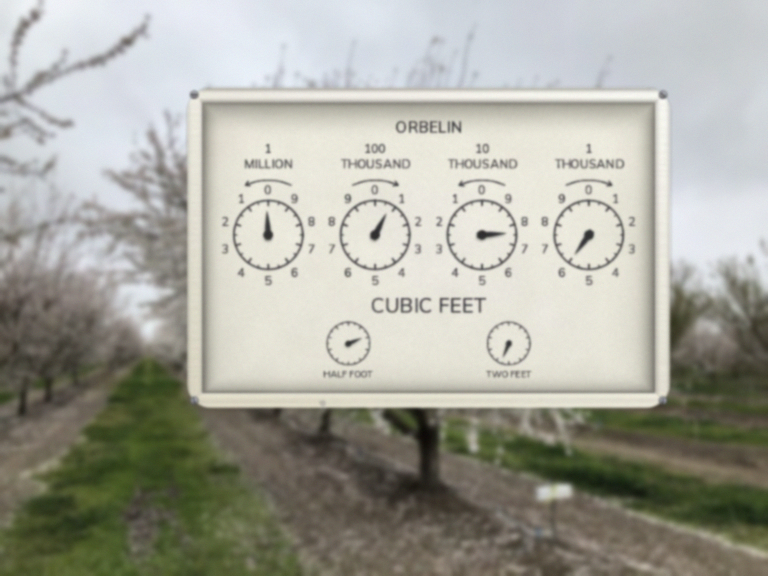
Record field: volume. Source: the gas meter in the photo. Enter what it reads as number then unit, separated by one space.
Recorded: 7600 ft³
